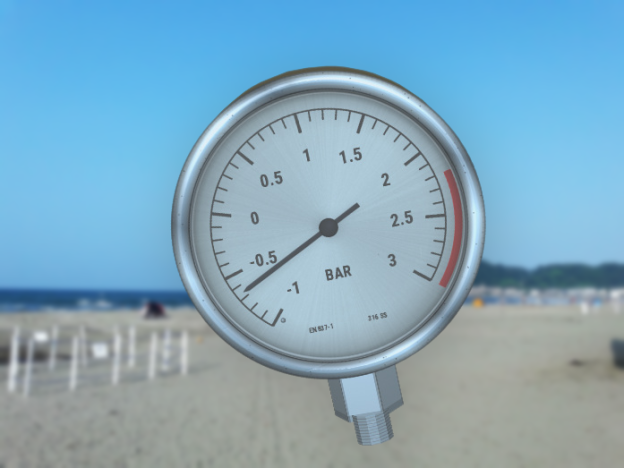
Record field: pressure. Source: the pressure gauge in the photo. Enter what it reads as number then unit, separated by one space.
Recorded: -0.65 bar
